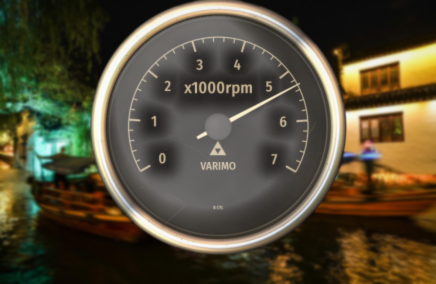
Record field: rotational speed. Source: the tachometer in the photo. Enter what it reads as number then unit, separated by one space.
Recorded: 5300 rpm
